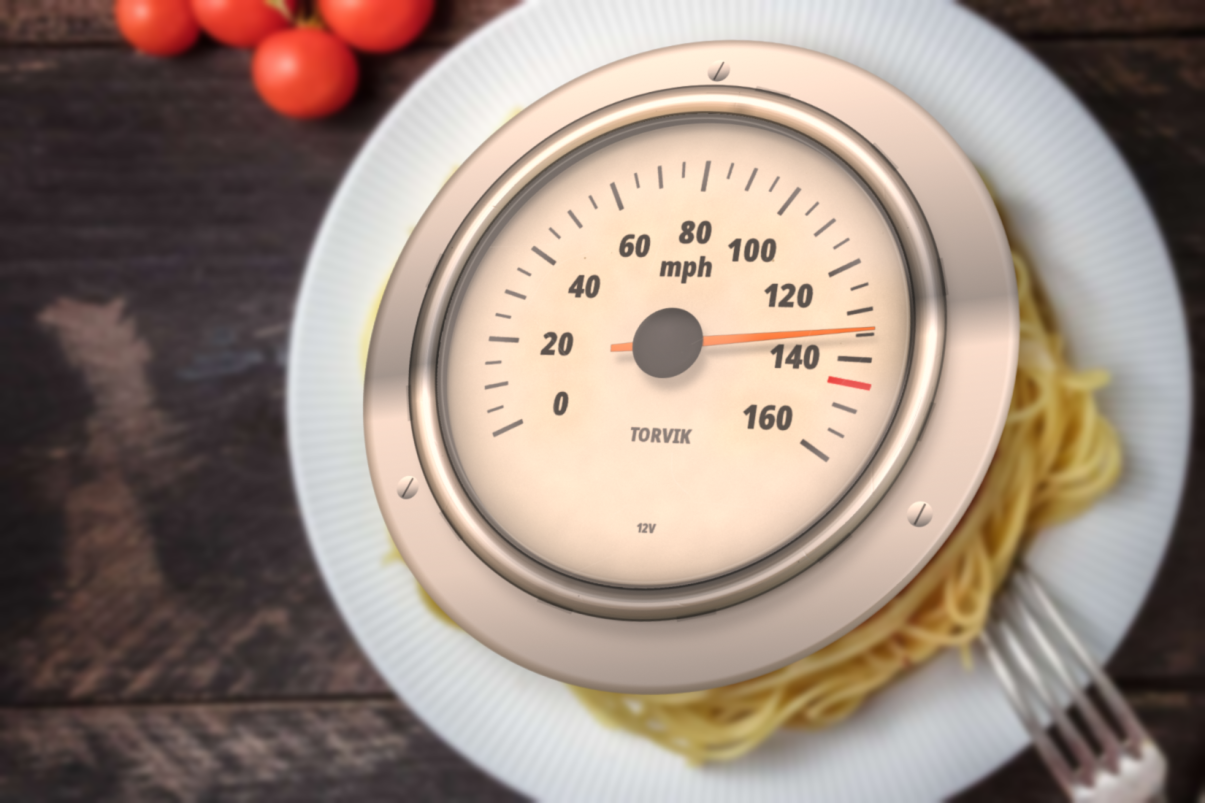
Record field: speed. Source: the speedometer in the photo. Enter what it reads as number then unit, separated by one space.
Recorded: 135 mph
